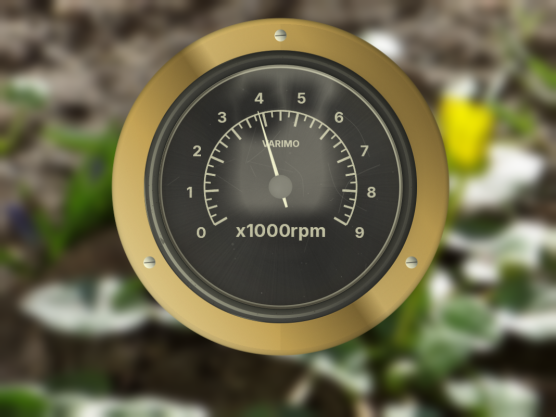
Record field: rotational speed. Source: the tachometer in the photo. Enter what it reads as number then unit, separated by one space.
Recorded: 3875 rpm
